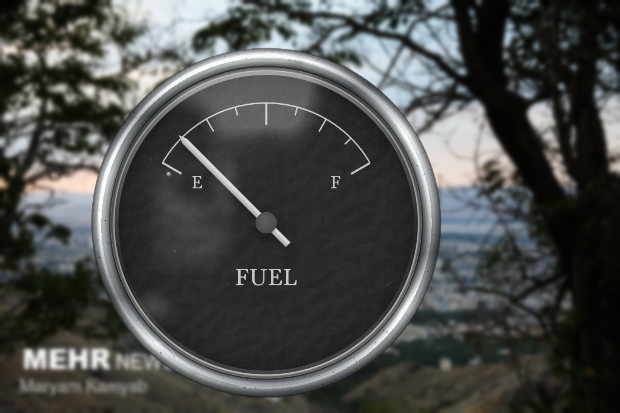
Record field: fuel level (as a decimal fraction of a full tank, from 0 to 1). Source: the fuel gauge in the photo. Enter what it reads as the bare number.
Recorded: 0.125
